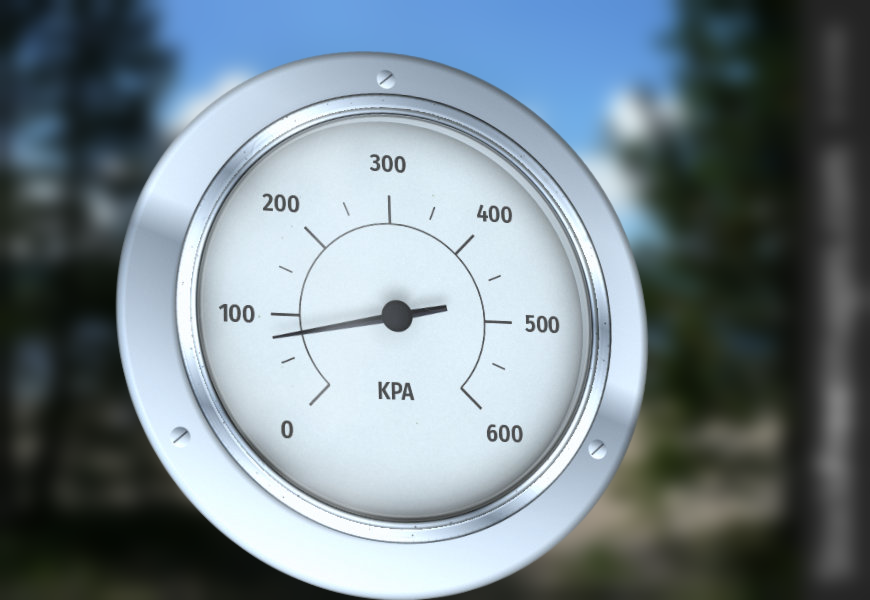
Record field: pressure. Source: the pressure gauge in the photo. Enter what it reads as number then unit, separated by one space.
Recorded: 75 kPa
